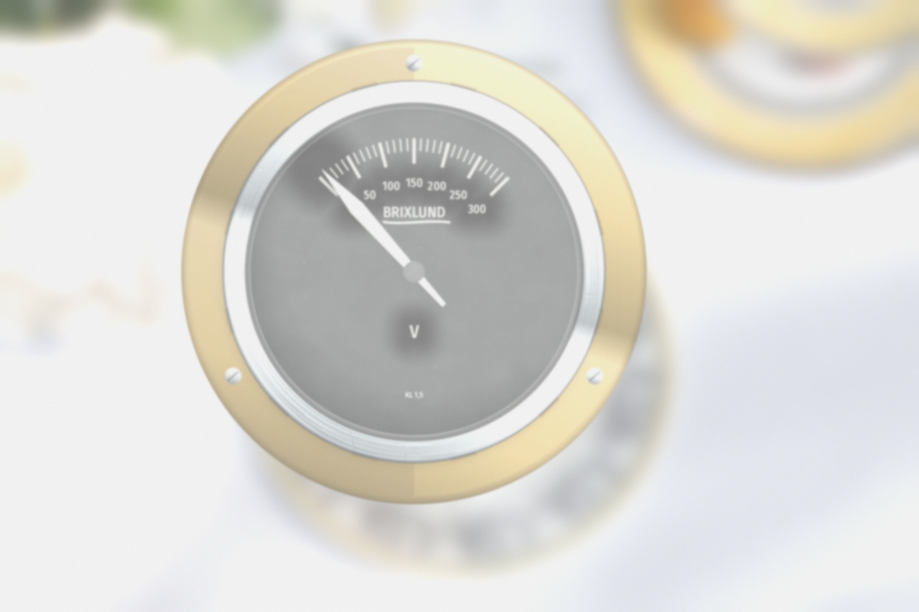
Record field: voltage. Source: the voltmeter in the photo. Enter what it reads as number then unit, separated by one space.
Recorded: 10 V
